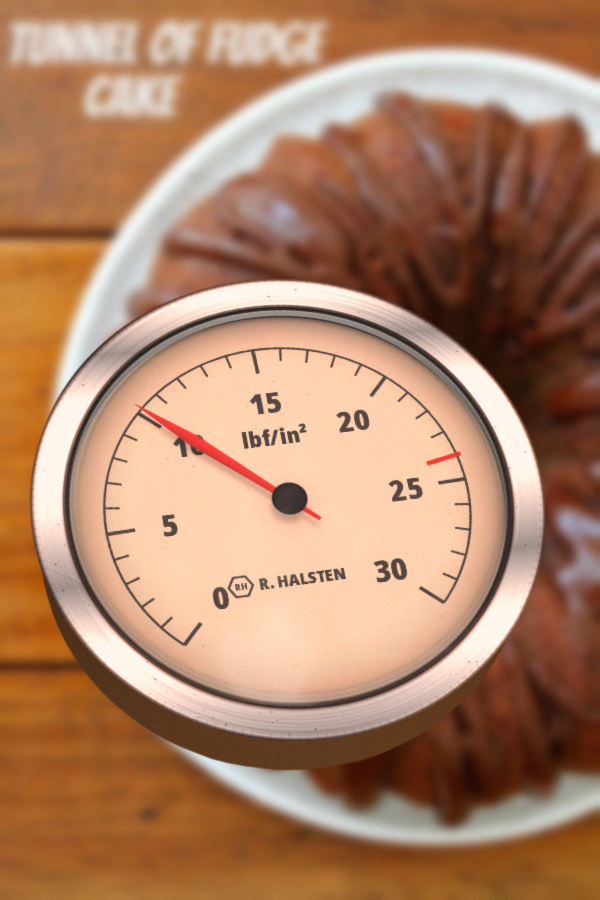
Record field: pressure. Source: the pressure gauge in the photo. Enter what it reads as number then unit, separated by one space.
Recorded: 10 psi
